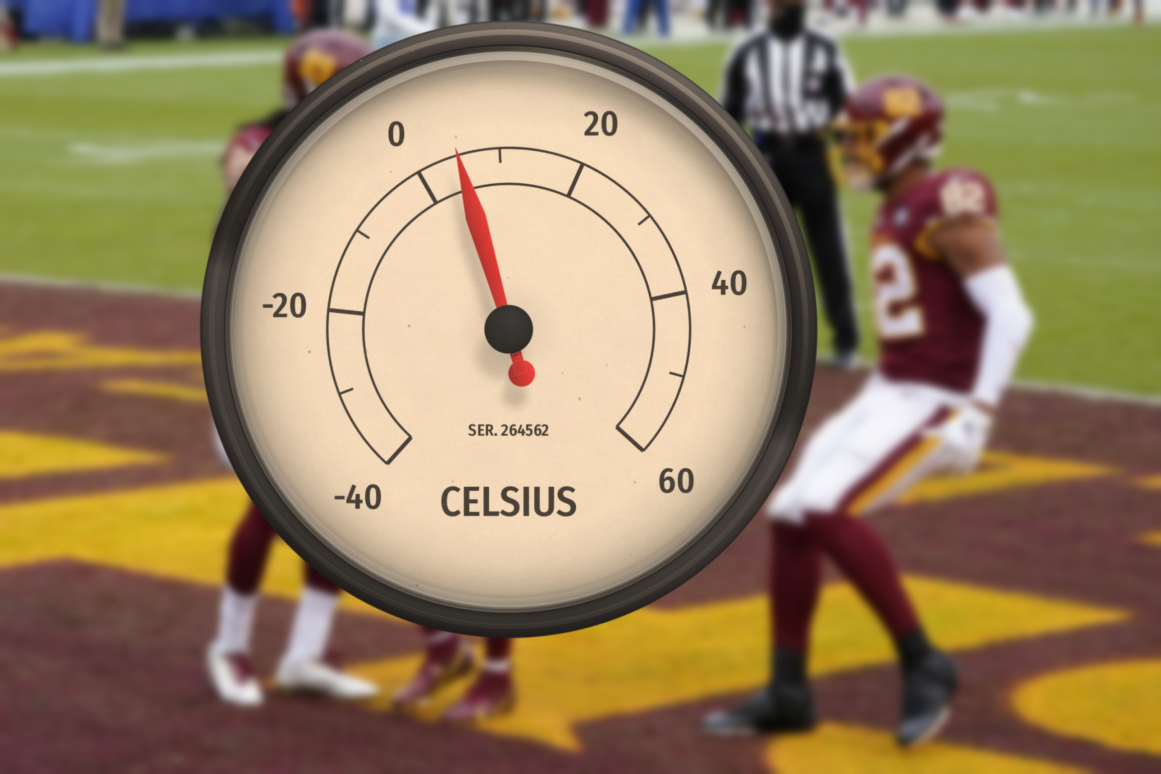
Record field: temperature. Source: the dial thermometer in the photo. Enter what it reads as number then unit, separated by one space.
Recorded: 5 °C
